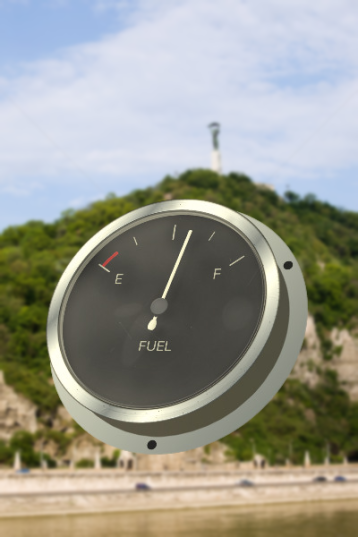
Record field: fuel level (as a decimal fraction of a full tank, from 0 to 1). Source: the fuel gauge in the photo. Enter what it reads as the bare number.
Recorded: 0.625
